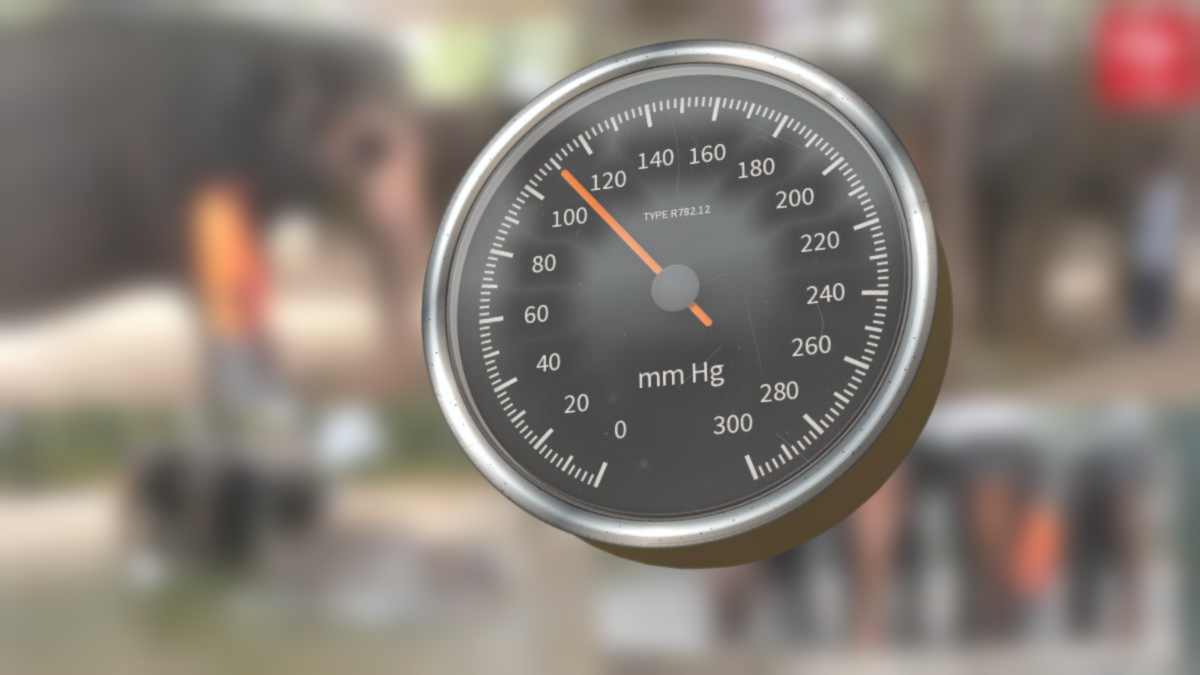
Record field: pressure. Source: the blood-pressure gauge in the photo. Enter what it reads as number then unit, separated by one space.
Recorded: 110 mmHg
